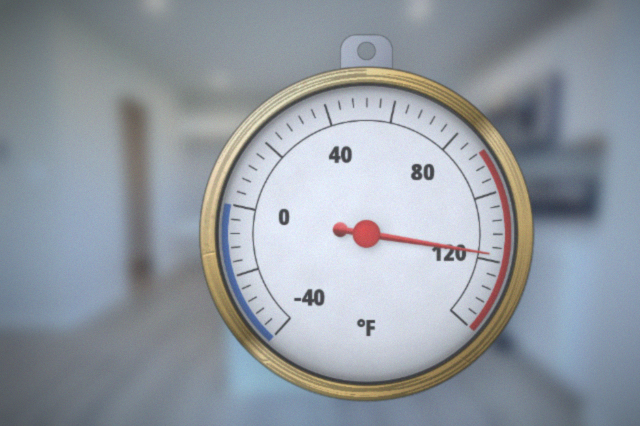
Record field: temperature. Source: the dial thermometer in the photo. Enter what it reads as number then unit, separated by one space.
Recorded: 118 °F
